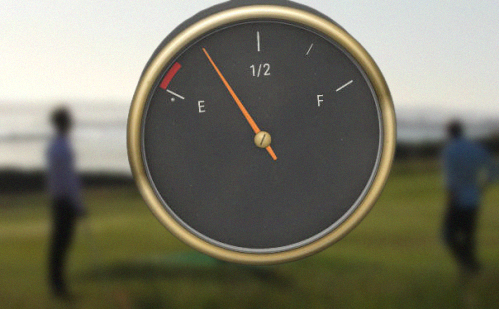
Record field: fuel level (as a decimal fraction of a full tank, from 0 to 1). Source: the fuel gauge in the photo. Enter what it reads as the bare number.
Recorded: 0.25
